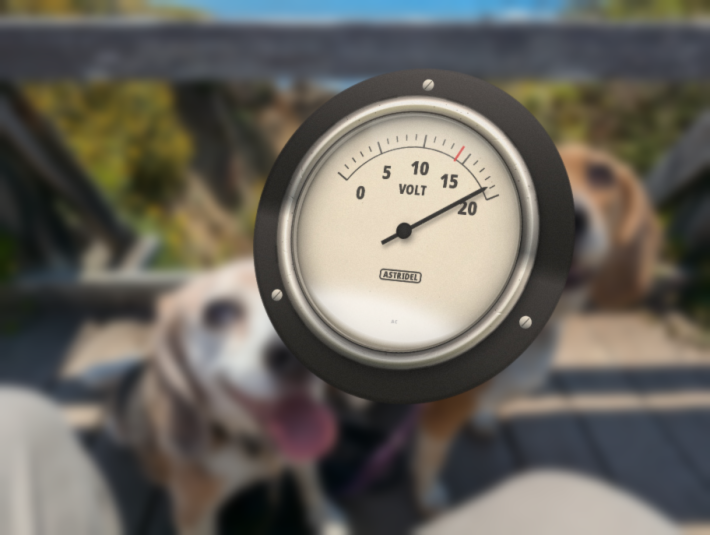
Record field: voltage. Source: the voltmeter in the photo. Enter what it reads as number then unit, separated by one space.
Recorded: 19 V
